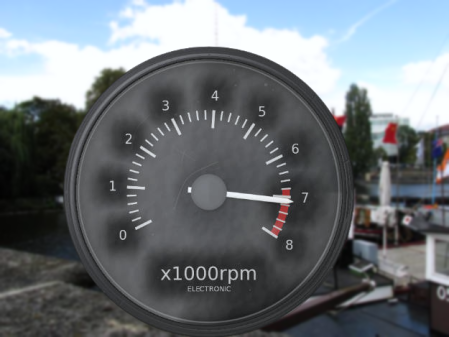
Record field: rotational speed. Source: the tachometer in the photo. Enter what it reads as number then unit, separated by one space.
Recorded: 7100 rpm
